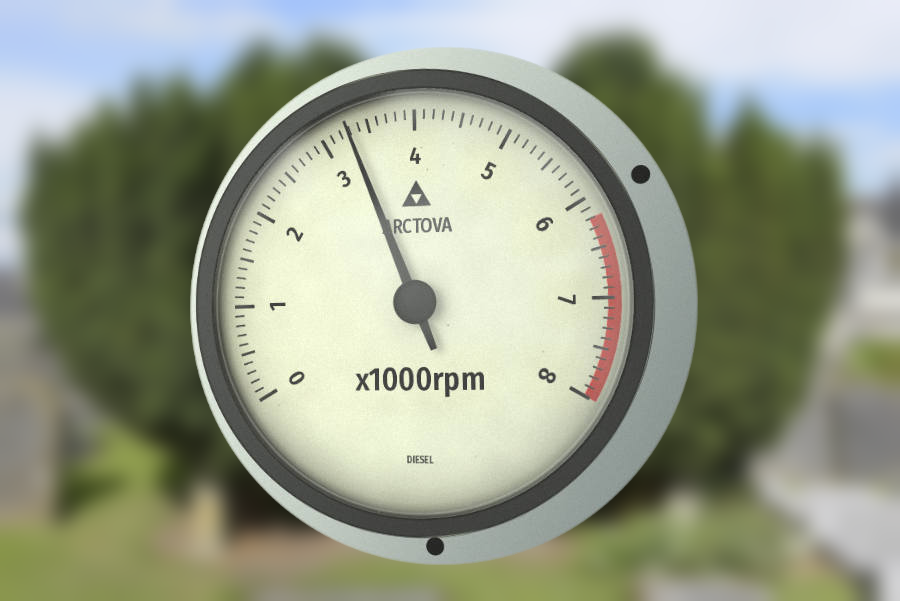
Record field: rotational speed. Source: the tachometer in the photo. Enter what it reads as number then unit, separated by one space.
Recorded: 3300 rpm
